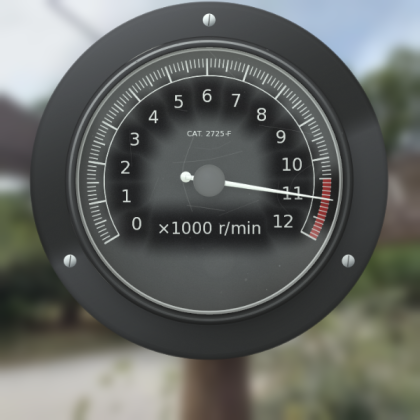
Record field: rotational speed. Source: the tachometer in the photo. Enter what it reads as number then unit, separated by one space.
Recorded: 11000 rpm
